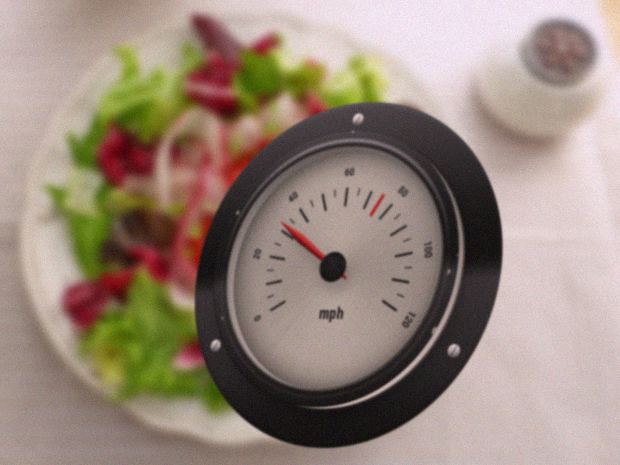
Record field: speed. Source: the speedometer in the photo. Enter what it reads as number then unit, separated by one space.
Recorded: 32.5 mph
